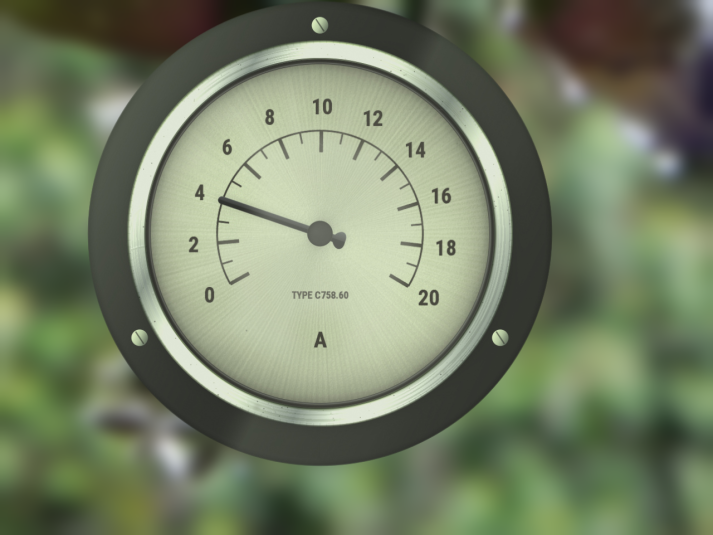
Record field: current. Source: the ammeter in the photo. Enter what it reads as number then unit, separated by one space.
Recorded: 4 A
